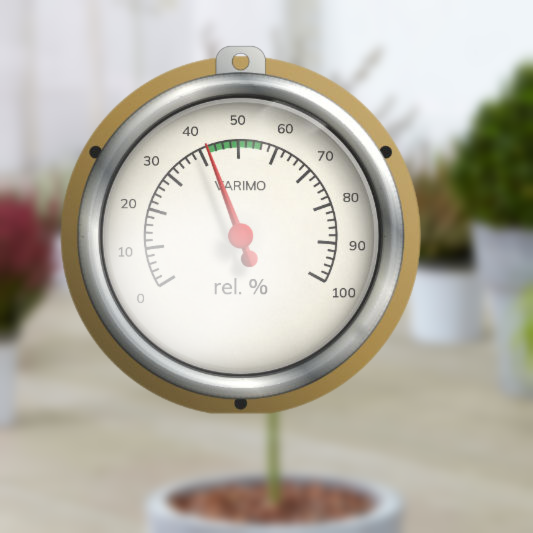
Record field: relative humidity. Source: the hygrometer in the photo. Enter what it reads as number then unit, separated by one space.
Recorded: 42 %
